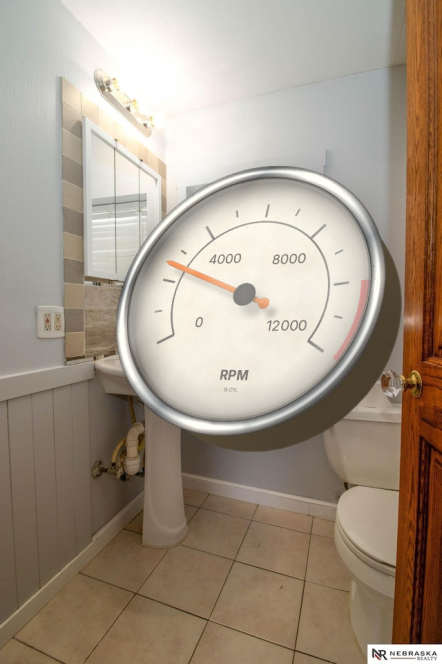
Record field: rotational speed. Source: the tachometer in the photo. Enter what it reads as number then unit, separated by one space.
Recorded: 2500 rpm
